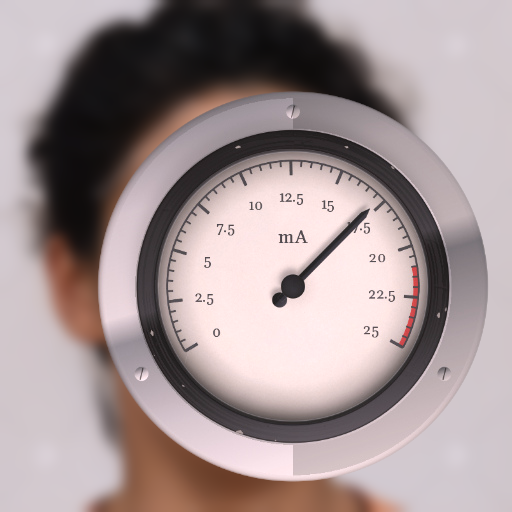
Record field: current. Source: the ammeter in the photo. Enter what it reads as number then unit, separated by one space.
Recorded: 17.25 mA
